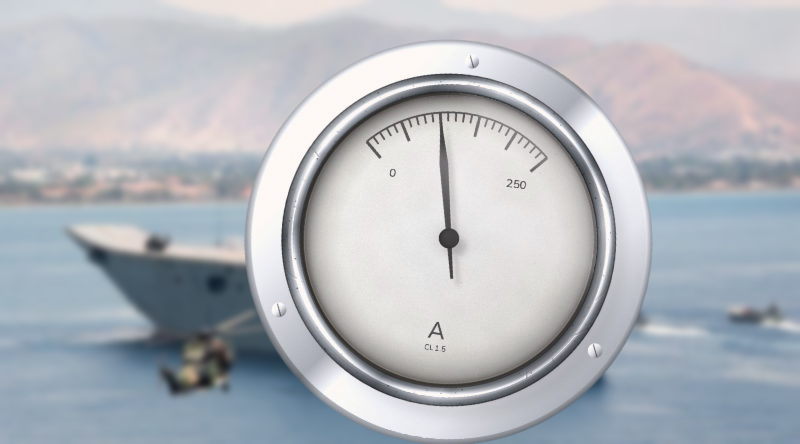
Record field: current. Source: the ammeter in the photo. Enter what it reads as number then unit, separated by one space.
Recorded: 100 A
